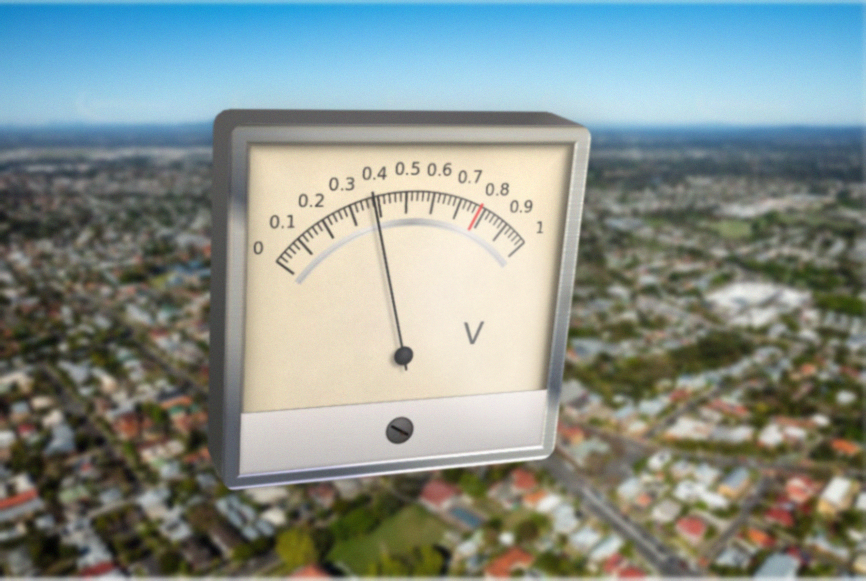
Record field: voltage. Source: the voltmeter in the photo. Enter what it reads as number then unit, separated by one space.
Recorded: 0.38 V
